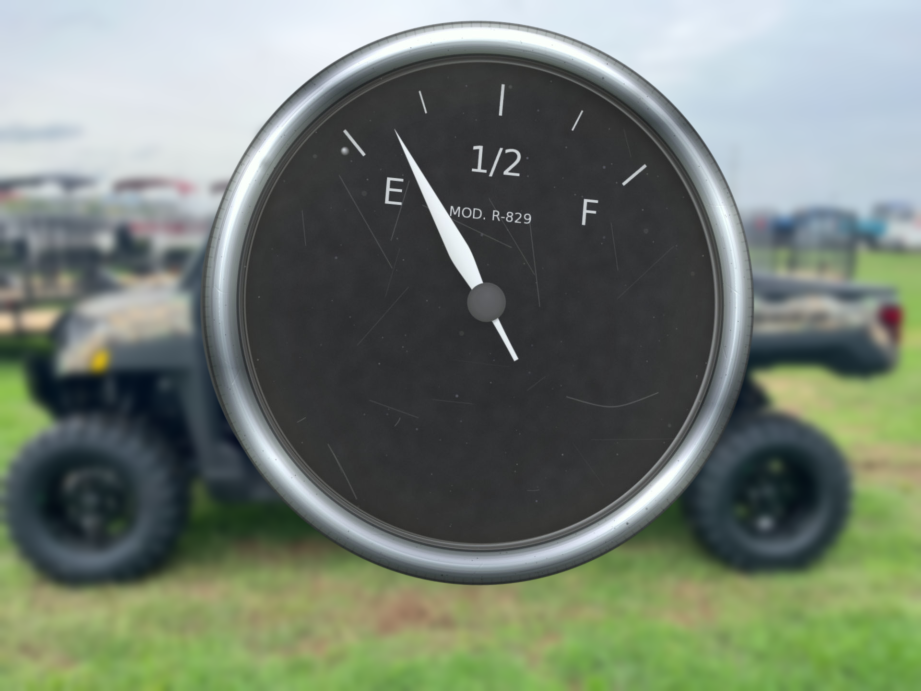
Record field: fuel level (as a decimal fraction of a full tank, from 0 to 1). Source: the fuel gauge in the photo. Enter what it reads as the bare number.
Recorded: 0.125
